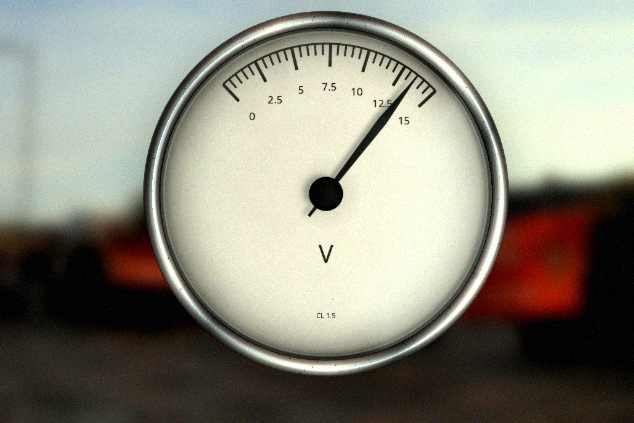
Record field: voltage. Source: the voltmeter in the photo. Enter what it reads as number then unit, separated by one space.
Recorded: 13.5 V
